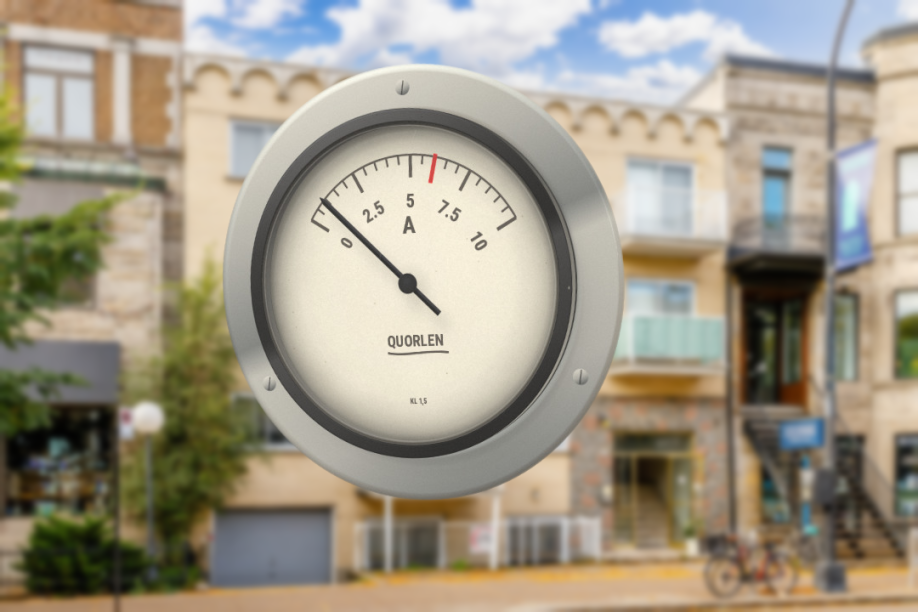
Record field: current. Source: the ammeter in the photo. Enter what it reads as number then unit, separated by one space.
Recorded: 1 A
